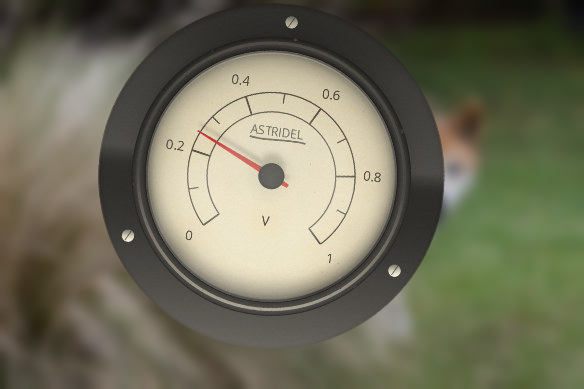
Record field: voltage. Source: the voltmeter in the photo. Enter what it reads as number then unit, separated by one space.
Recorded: 0.25 V
